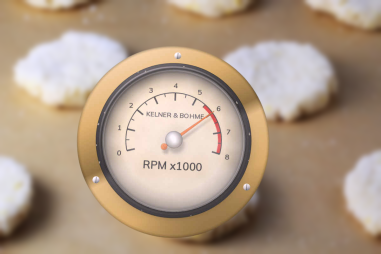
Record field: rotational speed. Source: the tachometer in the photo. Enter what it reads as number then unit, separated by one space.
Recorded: 6000 rpm
